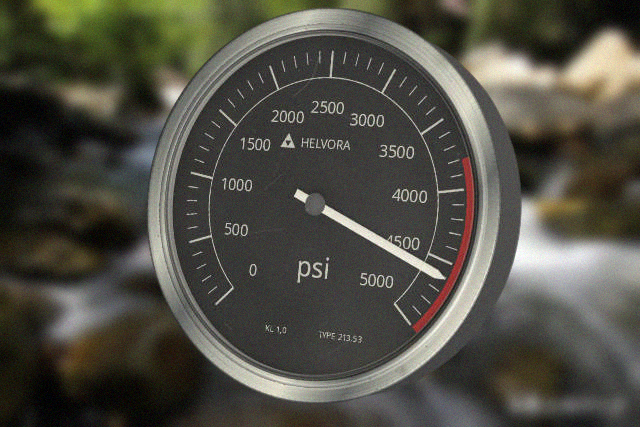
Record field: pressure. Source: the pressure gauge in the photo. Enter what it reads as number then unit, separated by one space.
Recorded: 4600 psi
